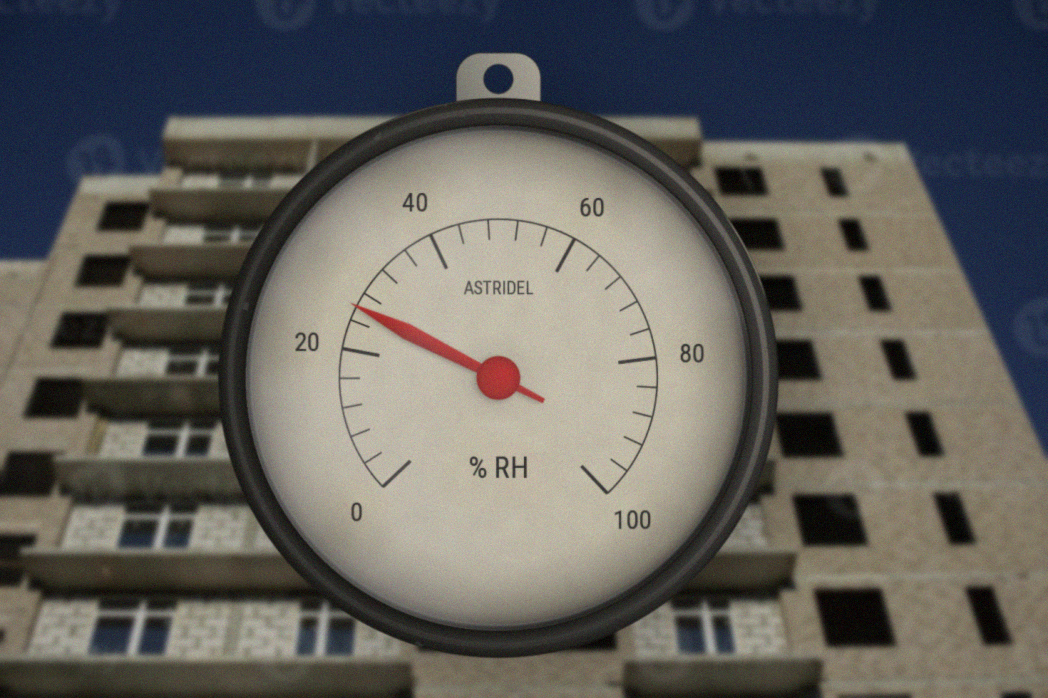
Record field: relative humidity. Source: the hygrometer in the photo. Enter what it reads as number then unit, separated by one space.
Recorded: 26 %
